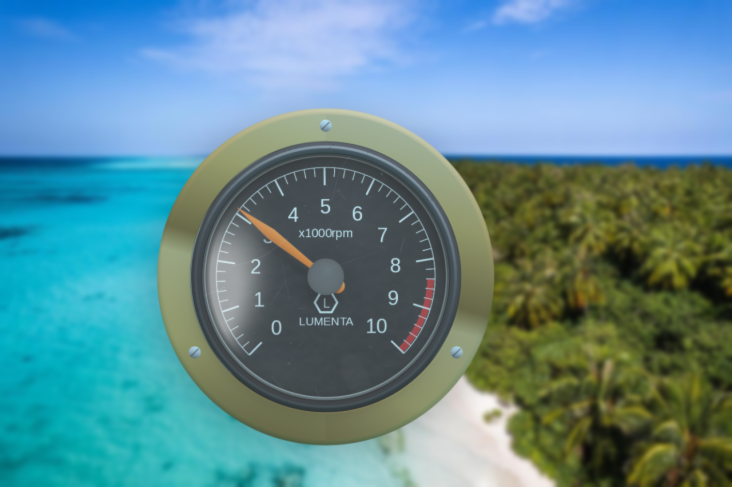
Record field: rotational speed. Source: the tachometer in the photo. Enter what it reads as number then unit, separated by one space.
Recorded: 3100 rpm
